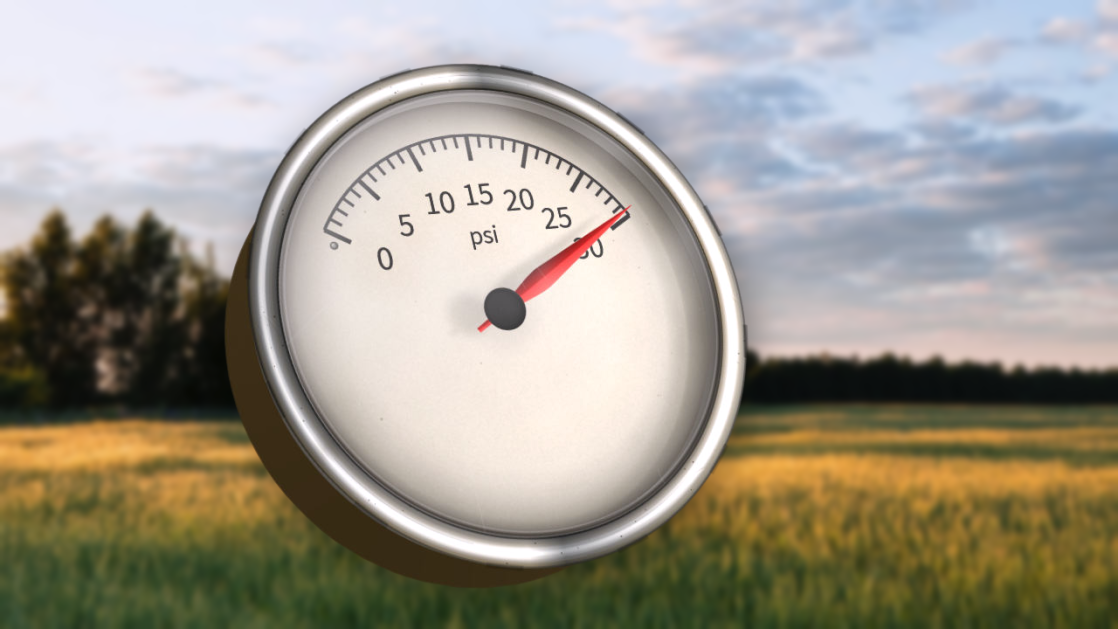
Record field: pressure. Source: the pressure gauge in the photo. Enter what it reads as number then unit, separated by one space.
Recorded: 29.5 psi
